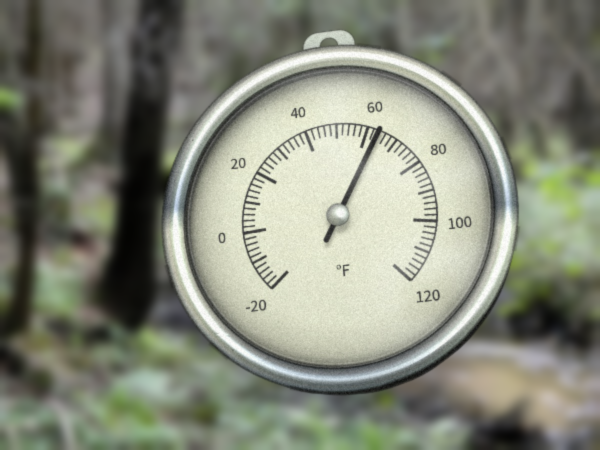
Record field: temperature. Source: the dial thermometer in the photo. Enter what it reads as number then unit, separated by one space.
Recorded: 64 °F
